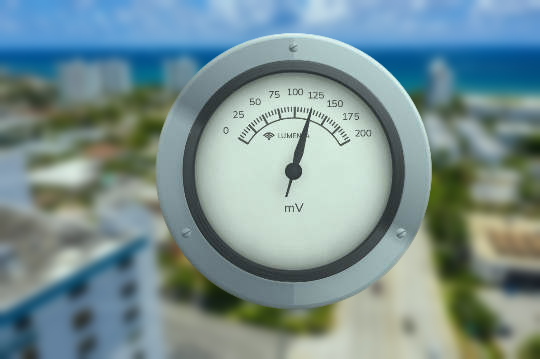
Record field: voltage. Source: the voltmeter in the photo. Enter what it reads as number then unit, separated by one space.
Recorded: 125 mV
